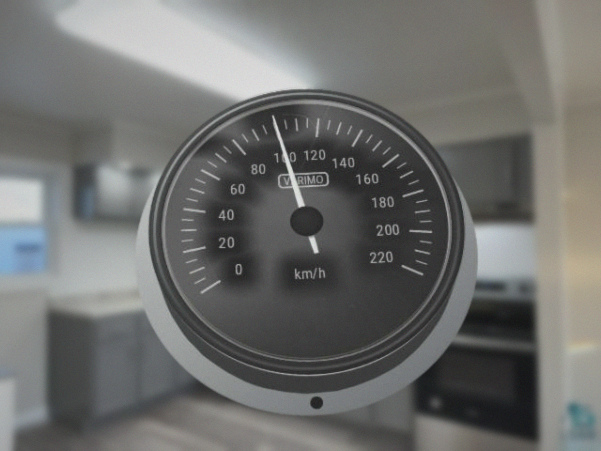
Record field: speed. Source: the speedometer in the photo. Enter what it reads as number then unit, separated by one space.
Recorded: 100 km/h
